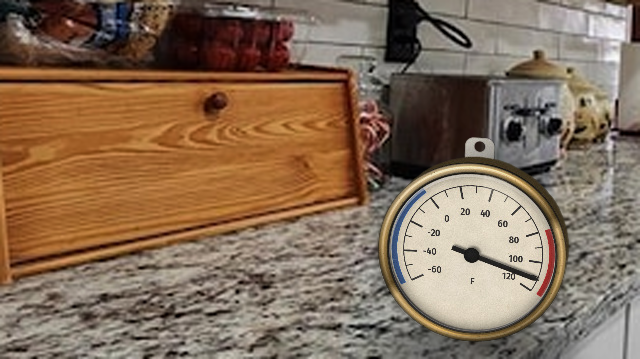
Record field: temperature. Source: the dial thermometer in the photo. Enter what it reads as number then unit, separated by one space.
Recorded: 110 °F
